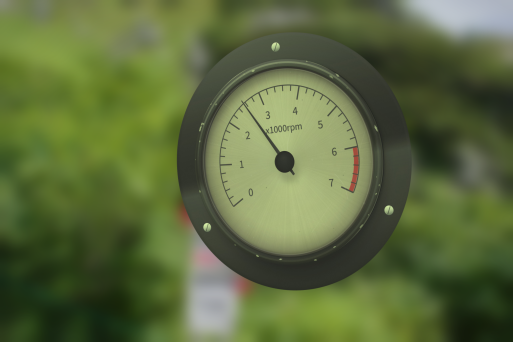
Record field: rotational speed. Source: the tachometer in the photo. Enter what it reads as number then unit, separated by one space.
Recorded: 2600 rpm
